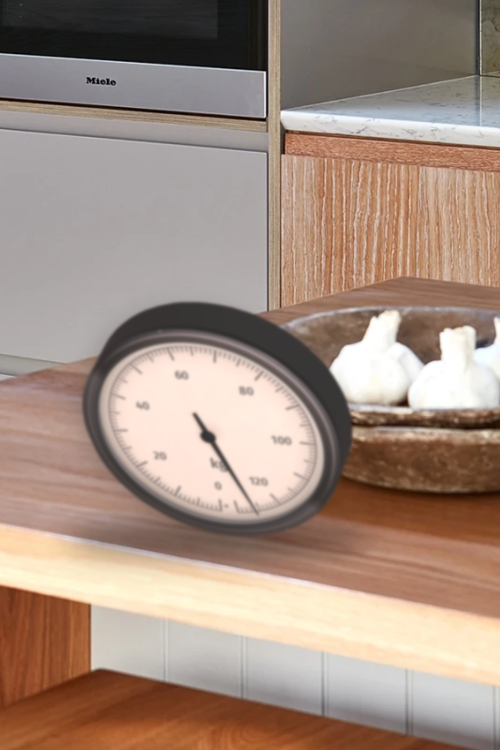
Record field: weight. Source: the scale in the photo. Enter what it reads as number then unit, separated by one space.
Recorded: 125 kg
